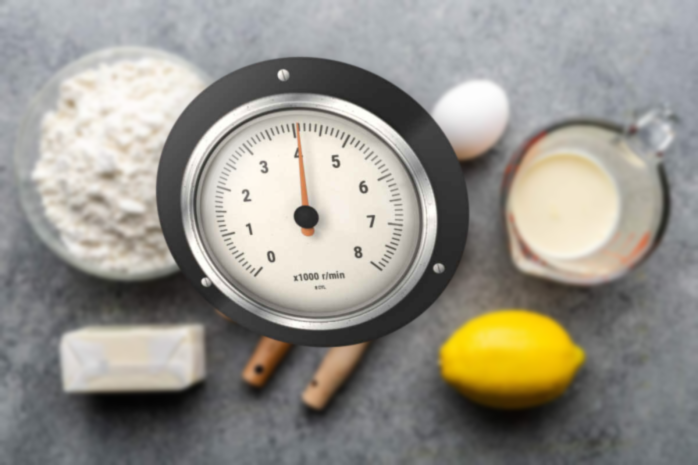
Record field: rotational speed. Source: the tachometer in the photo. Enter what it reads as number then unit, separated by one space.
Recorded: 4100 rpm
